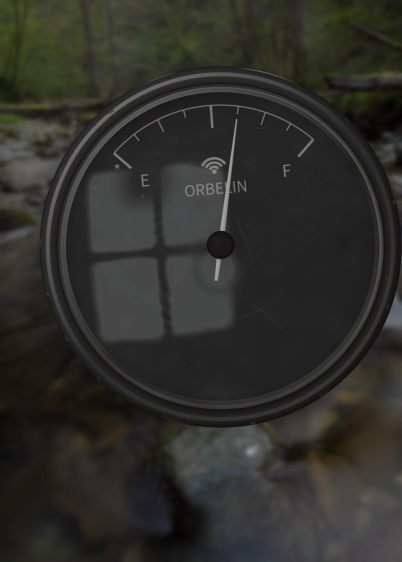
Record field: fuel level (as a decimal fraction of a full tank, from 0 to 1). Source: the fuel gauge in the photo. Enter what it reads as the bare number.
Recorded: 0.625
